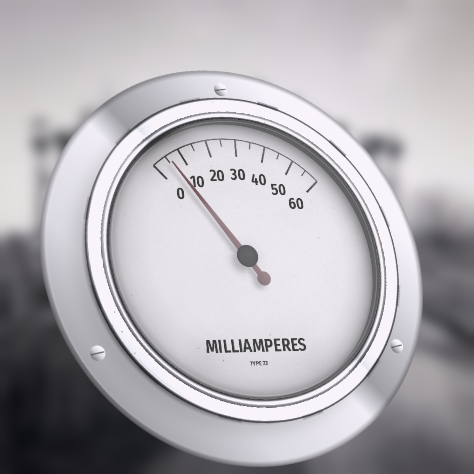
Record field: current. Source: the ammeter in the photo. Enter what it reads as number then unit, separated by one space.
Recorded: 5 mA
